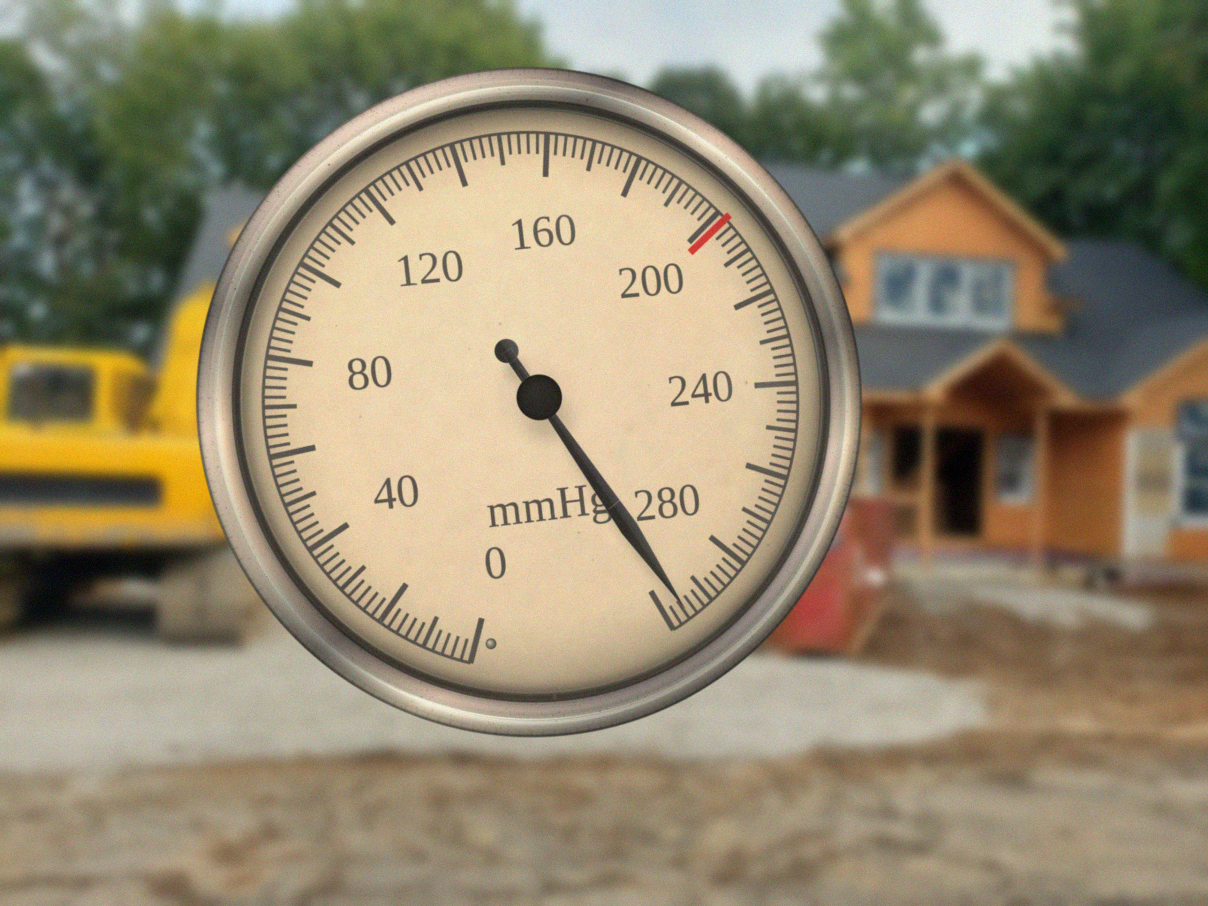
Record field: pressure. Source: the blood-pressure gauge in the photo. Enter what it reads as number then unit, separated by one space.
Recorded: 296 mmHg
